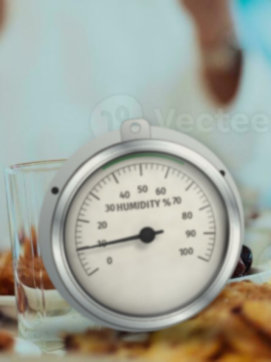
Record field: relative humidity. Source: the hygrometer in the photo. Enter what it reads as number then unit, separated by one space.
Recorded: 10 %
